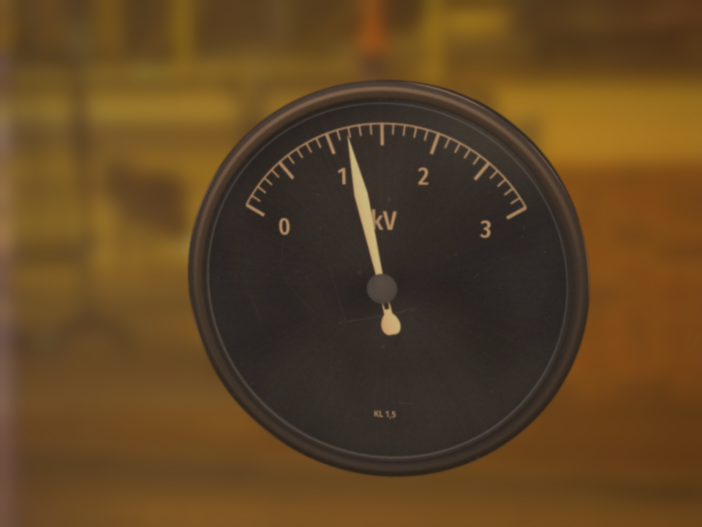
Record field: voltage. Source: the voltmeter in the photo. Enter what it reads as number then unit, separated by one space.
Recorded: 1.2 kV
